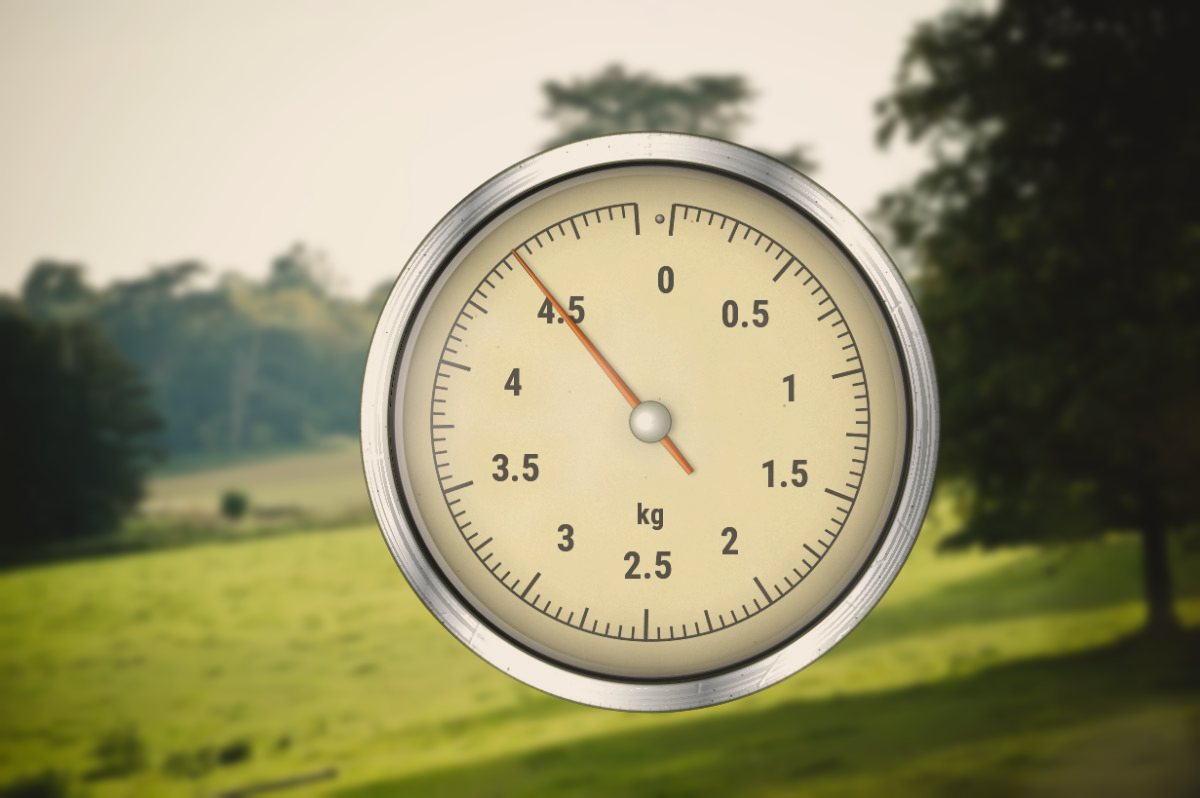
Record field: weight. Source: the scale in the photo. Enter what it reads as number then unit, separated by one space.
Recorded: 4.5 kg
